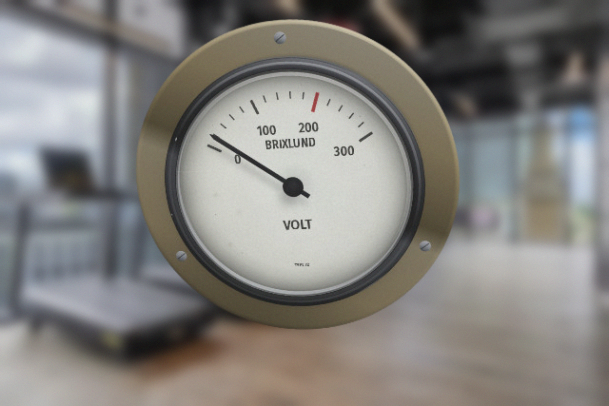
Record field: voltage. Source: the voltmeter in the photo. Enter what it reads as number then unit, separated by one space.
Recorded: 20 V
